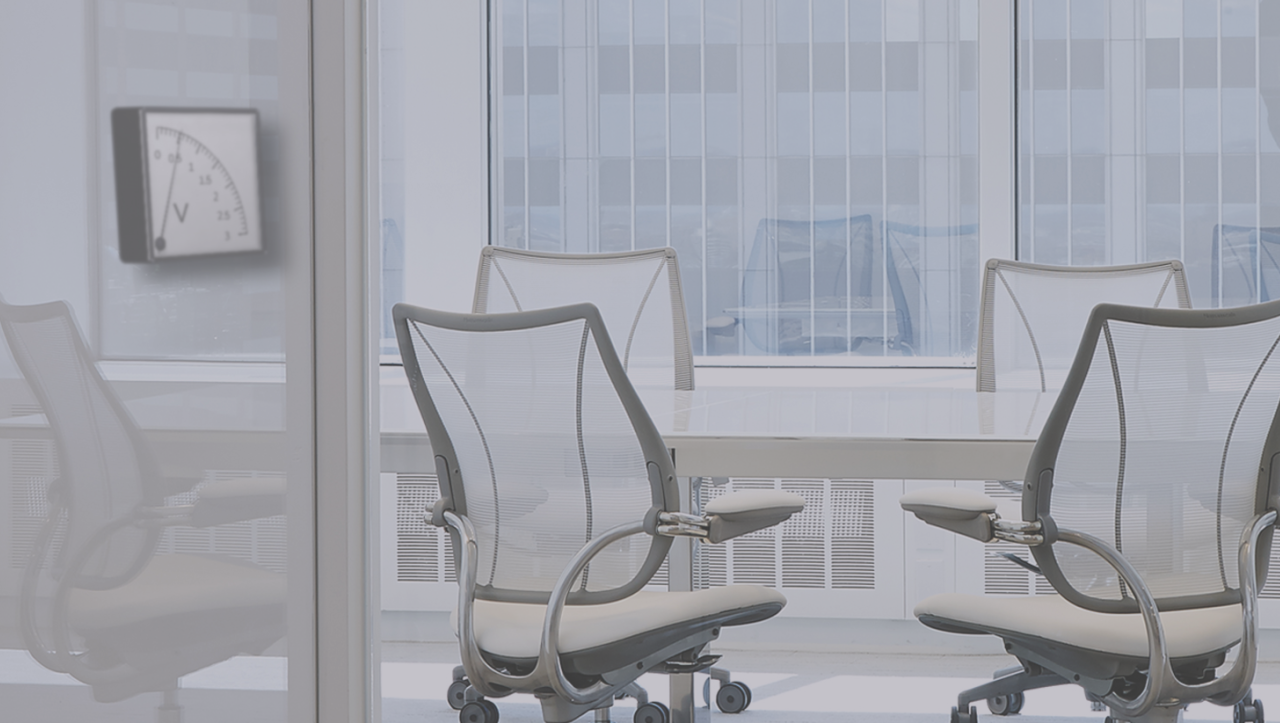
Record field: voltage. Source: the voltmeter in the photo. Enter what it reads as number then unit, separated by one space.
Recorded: 0.5 V
